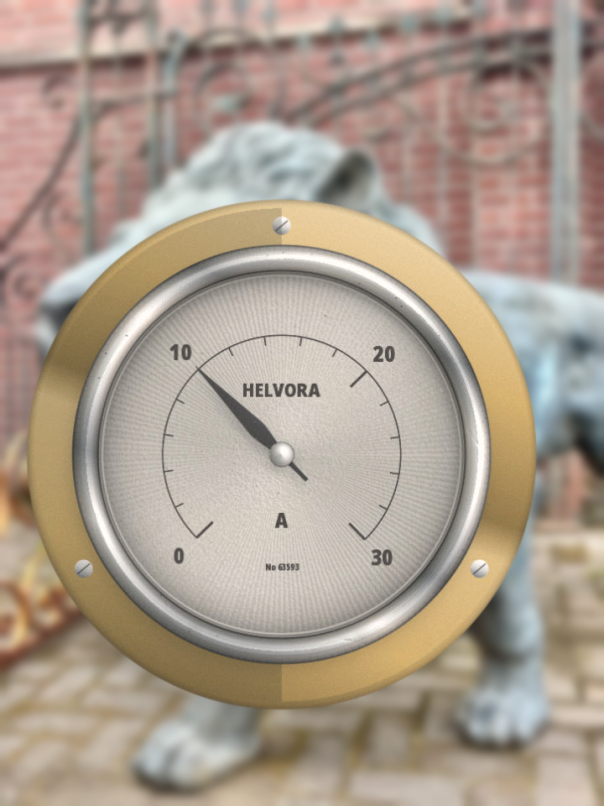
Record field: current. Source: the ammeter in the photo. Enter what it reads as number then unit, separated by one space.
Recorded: 10 A
